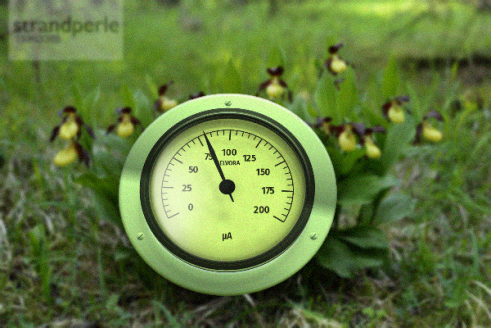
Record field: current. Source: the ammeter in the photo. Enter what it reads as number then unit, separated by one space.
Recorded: 80 µA
